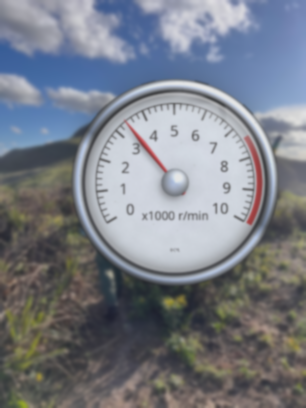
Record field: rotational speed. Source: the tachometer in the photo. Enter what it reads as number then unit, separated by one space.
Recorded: 3400 rpm
